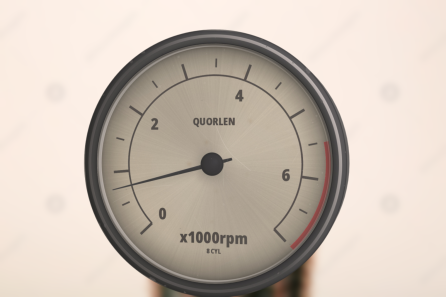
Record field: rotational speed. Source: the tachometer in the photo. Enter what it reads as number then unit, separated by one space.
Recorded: 750 rpm
